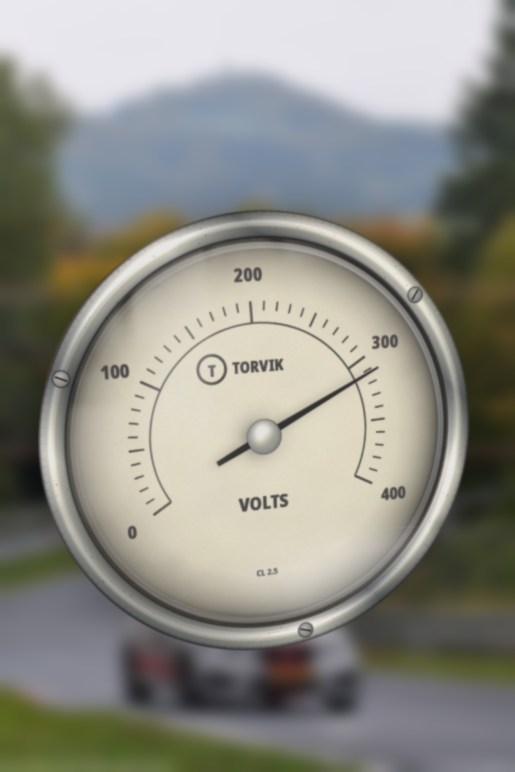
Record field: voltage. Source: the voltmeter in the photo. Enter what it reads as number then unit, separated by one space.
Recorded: 310 V
